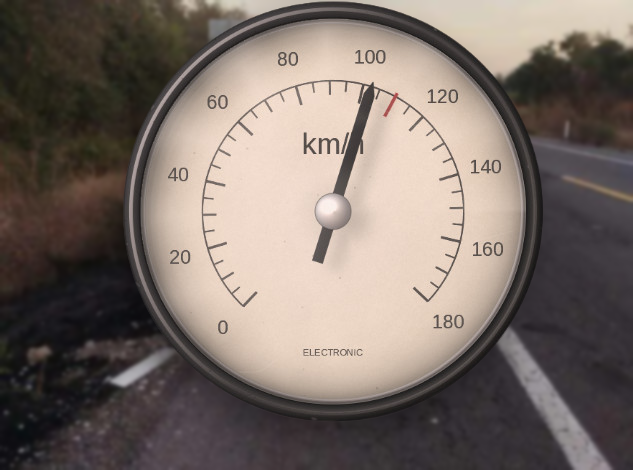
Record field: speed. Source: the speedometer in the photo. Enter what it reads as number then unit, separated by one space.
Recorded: 102.5 km/h
